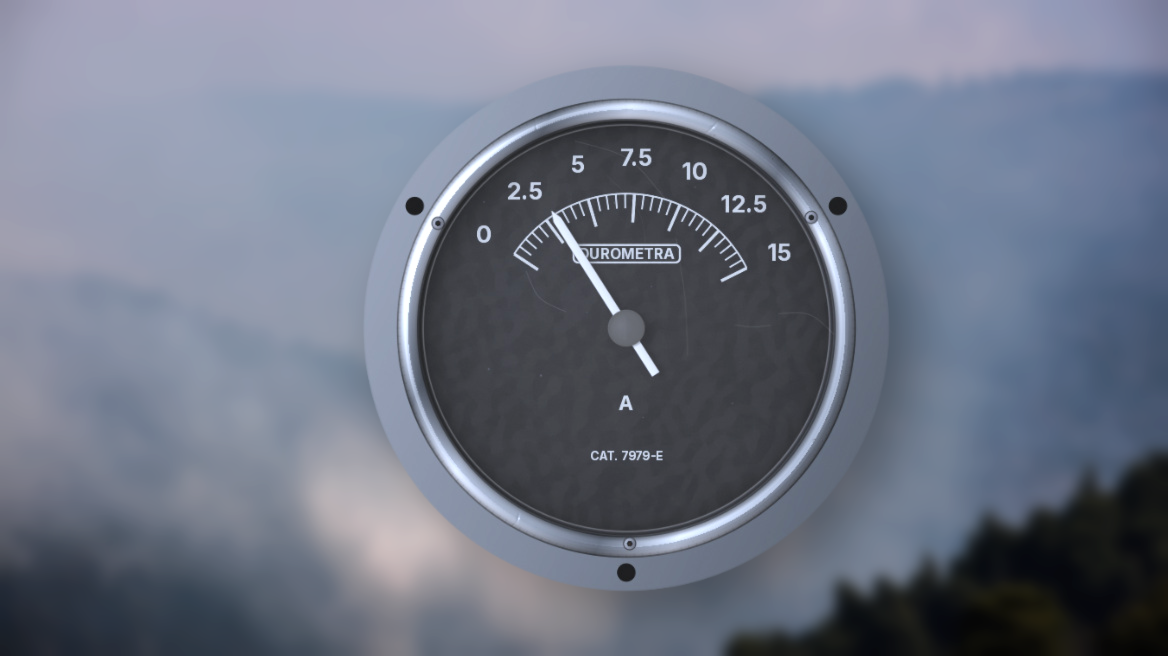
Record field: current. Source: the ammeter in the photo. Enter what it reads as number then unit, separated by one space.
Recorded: 3 A
